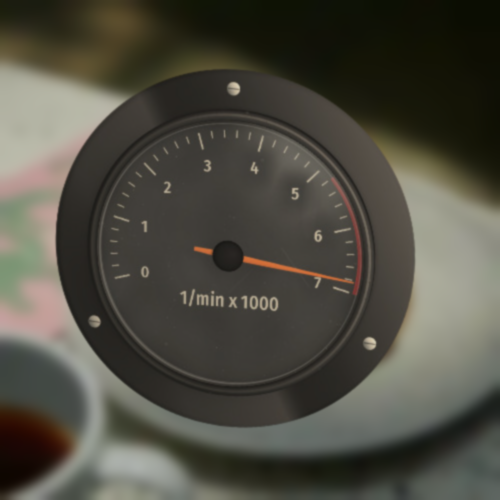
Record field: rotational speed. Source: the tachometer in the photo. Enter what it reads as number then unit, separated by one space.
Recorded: 6800 rpm
